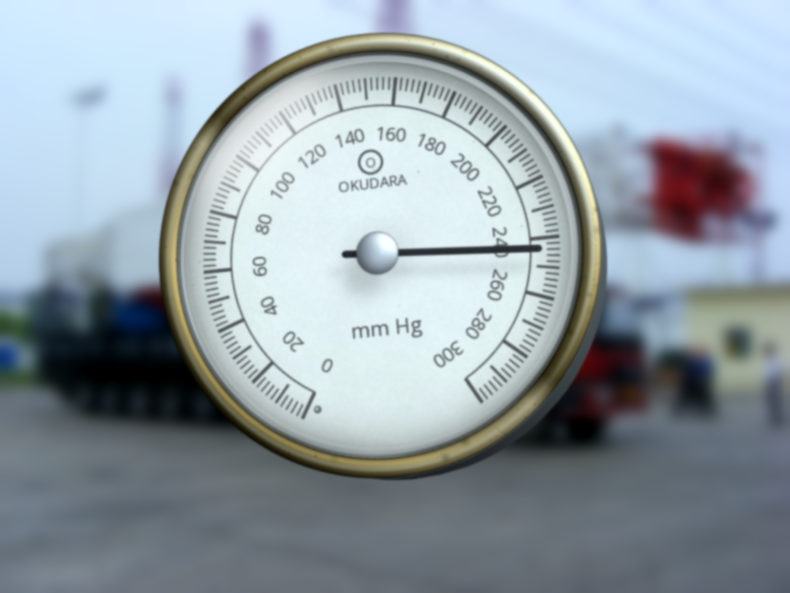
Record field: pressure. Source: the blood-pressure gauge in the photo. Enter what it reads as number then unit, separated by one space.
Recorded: 244 mmHg
